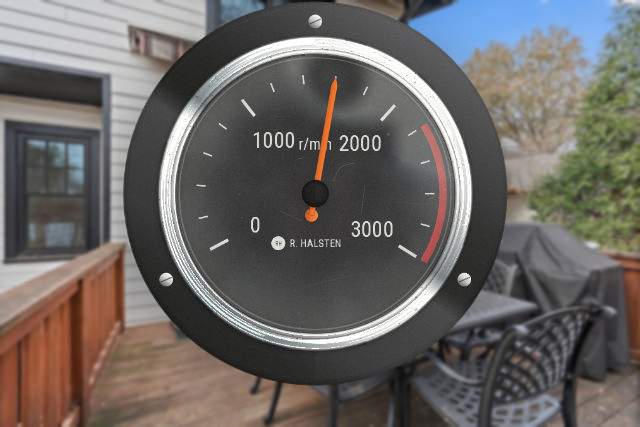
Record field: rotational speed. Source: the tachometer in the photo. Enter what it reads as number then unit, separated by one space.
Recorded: 1600 rpm
